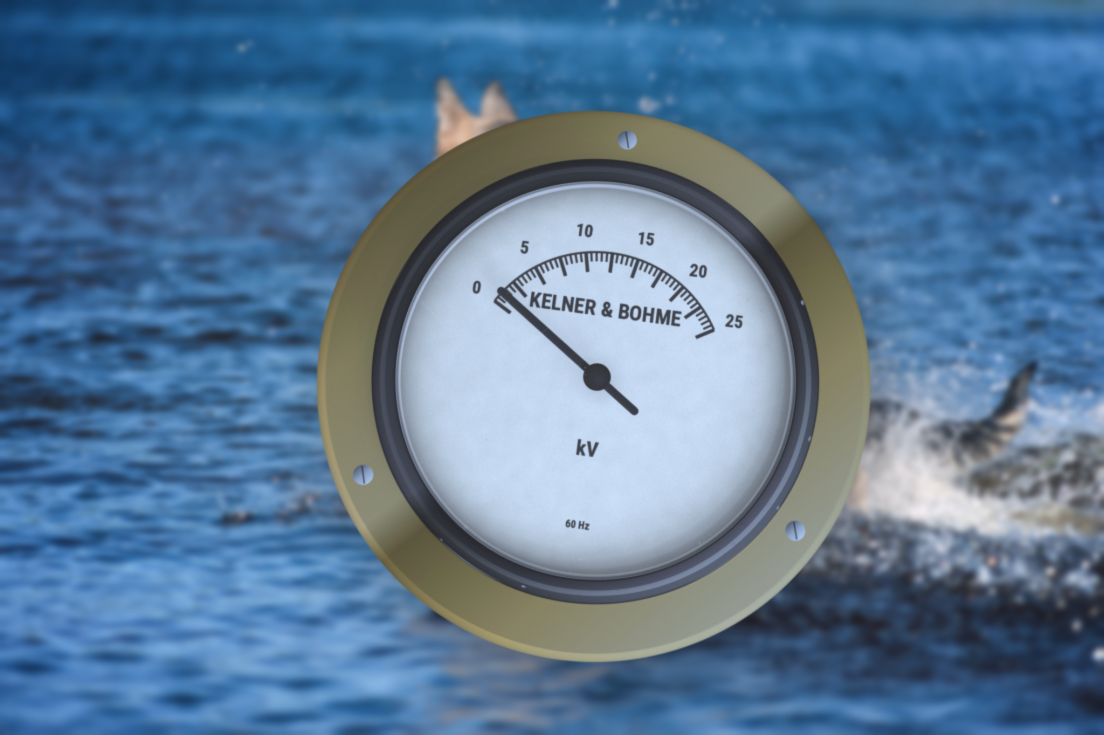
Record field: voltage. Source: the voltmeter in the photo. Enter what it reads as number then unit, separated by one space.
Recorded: 1 kV
